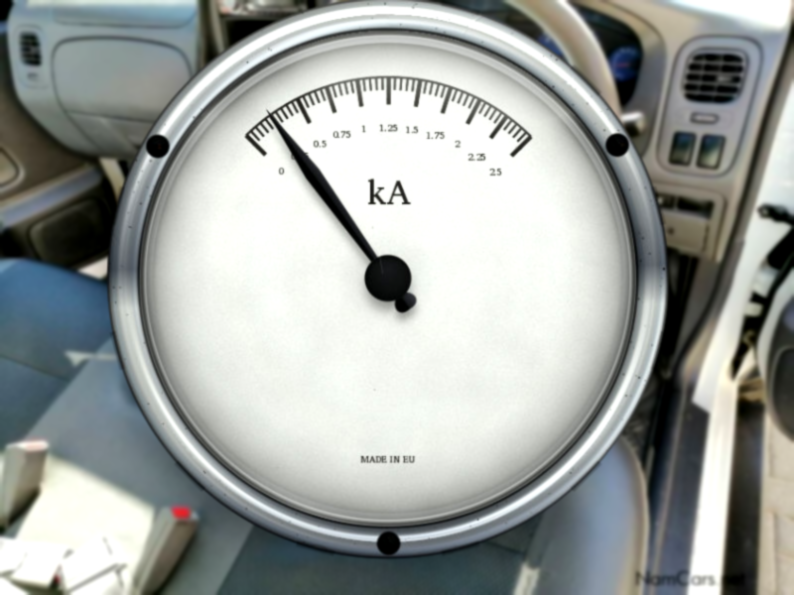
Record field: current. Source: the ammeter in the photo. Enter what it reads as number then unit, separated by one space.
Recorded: 0.25 kA
